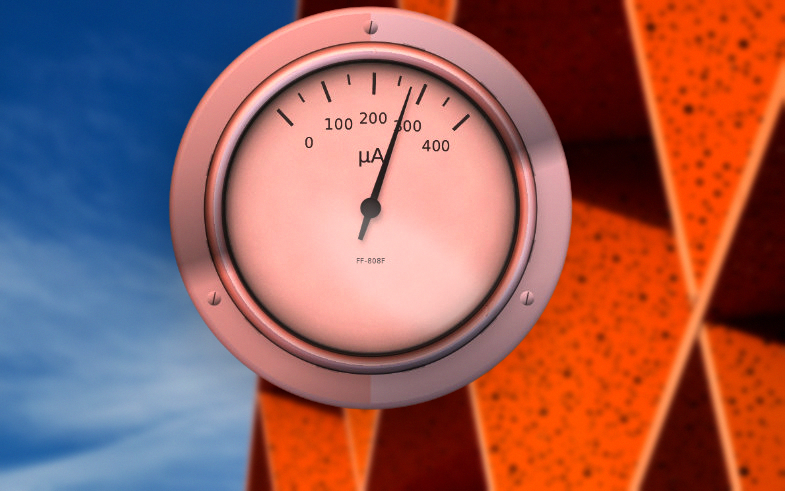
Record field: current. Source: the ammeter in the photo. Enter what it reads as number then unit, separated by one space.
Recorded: 275 µA
